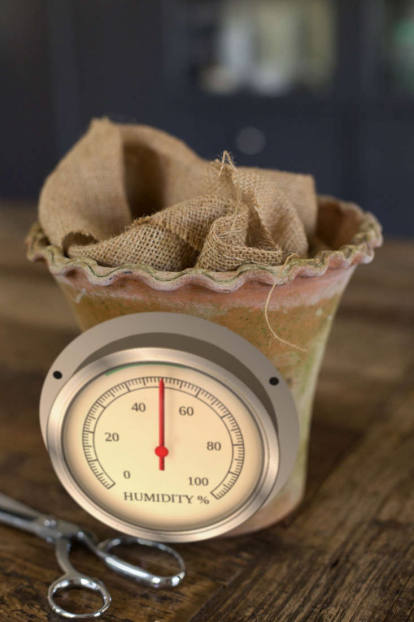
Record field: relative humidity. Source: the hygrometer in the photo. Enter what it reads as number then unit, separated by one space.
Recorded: 50 %
